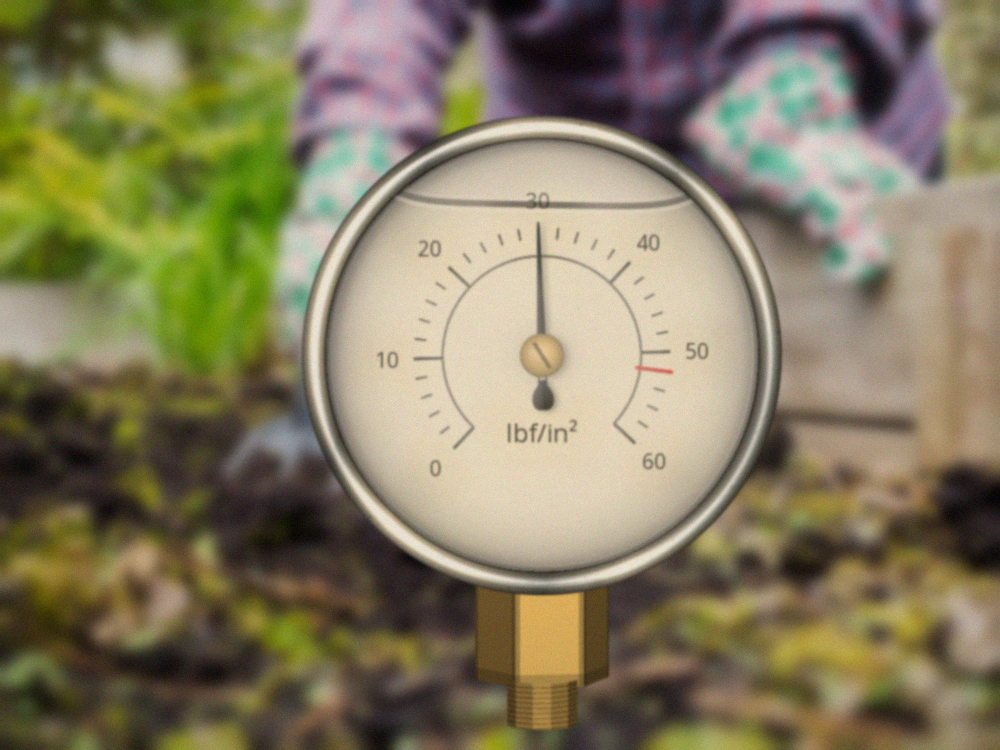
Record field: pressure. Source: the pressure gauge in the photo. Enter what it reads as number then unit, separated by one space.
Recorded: 30 psi
